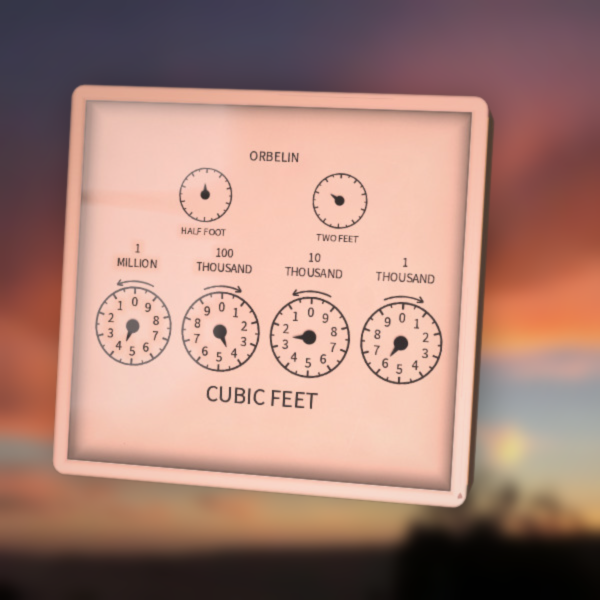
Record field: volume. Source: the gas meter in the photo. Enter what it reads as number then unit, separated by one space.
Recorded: 442600 ft³
